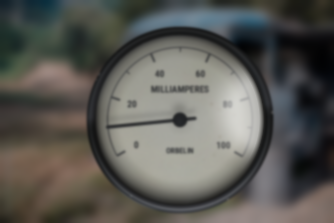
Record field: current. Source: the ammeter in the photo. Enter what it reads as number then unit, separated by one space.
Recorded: 10 mA
